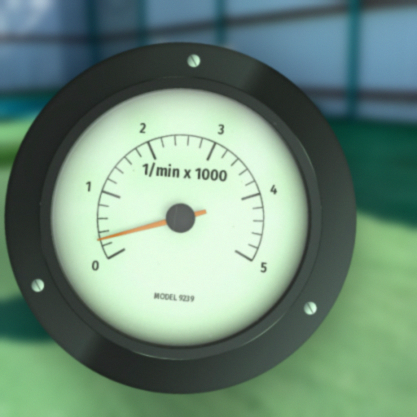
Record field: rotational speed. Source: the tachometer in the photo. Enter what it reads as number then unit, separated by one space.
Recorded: 300 rpm
